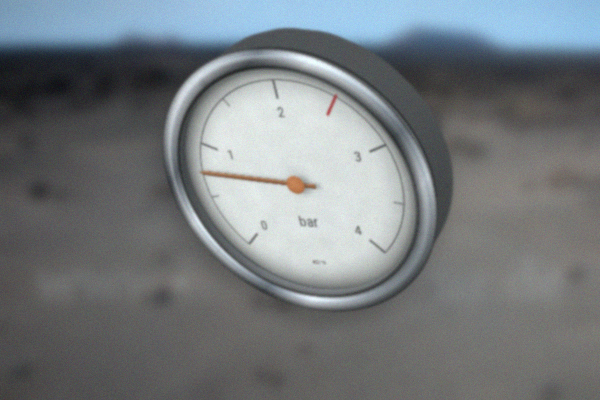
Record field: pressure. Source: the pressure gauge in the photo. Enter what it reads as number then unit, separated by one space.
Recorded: 0.75 bar
